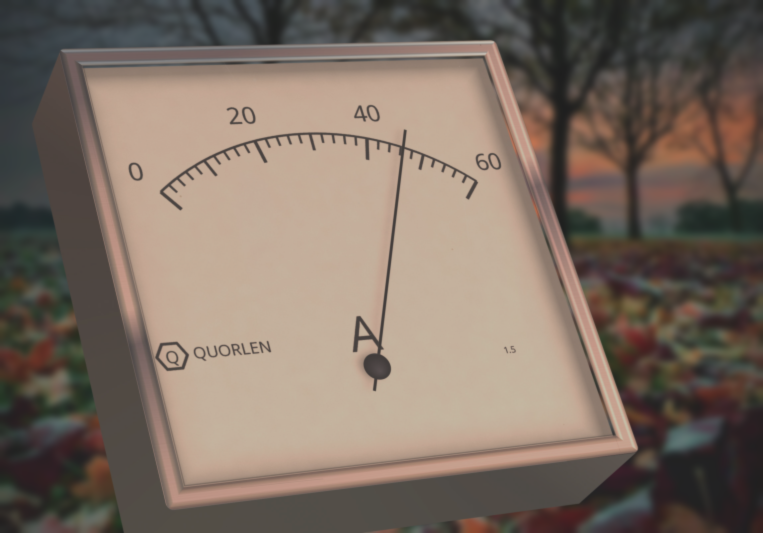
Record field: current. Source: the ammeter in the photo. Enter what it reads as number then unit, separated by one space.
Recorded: 46 A
